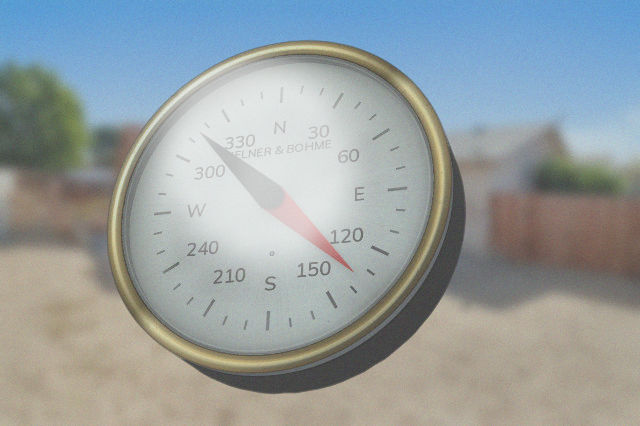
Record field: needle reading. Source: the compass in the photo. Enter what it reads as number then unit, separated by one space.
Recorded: 135 °
